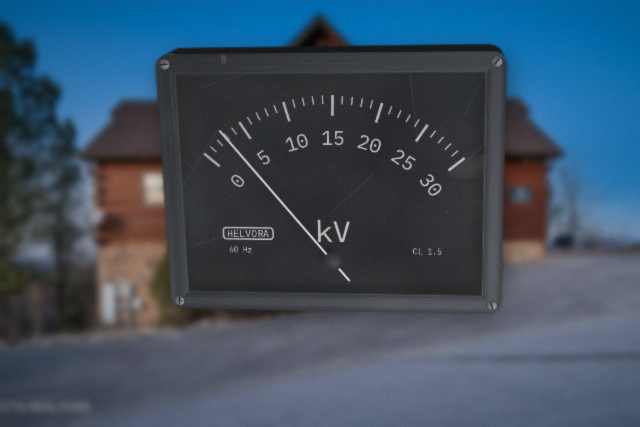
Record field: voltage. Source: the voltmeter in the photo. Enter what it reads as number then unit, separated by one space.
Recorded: 3 kV
